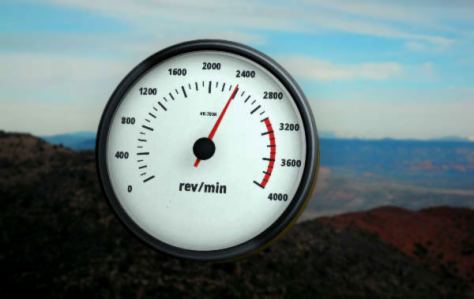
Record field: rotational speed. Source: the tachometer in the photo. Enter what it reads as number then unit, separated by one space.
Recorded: 2400 rpm
